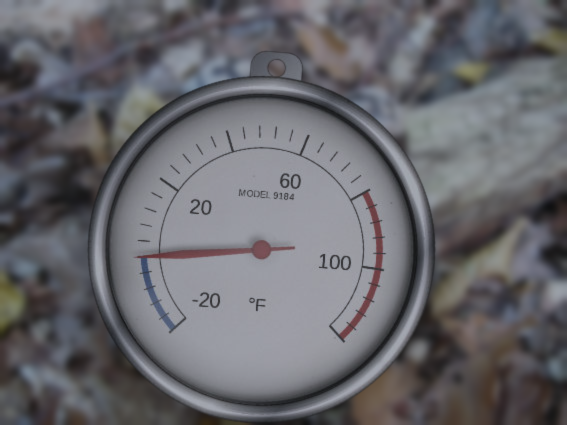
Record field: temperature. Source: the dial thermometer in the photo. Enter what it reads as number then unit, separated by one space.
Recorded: 0 °F
